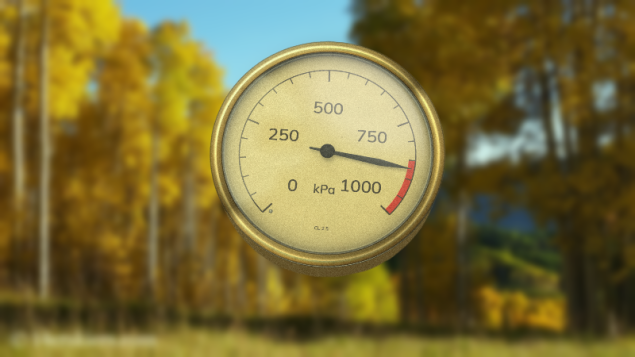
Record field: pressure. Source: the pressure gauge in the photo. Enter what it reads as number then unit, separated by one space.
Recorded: 875 kPa
